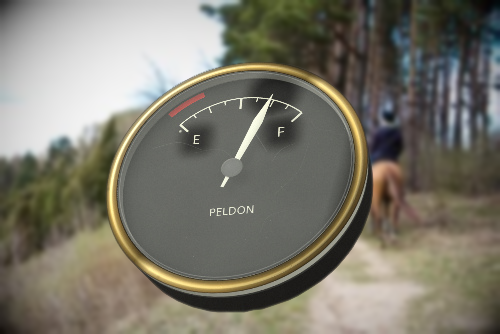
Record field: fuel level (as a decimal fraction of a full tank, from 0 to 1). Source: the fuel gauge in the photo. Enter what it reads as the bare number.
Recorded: 0.75
